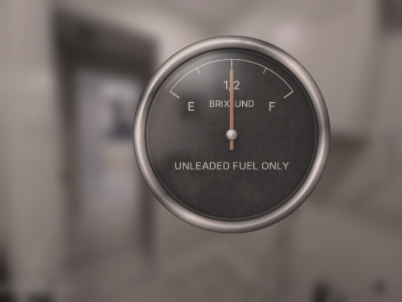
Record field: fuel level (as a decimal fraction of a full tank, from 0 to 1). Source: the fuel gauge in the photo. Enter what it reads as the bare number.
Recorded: 0.5
